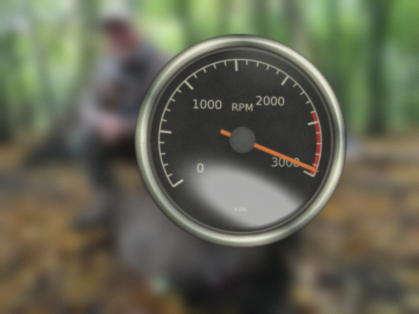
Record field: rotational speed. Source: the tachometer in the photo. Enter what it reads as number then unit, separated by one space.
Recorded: 2950 rpm
